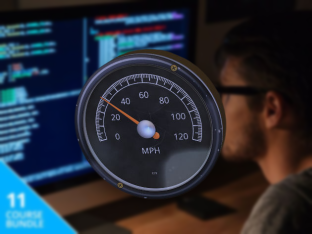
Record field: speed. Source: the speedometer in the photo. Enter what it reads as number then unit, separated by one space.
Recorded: 30 mph
